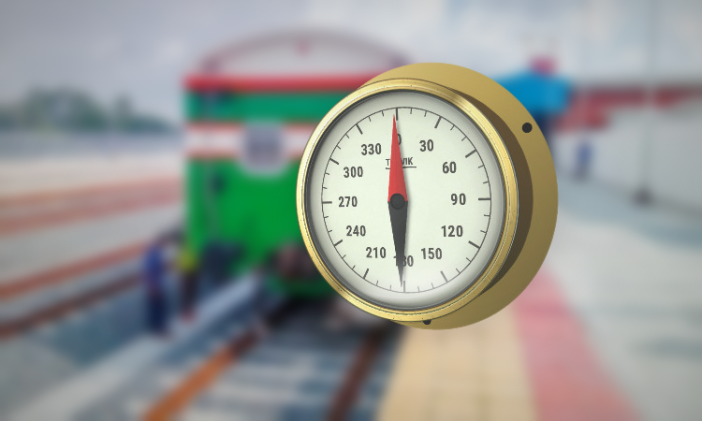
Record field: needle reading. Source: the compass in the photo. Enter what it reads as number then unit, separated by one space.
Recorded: 0 °
